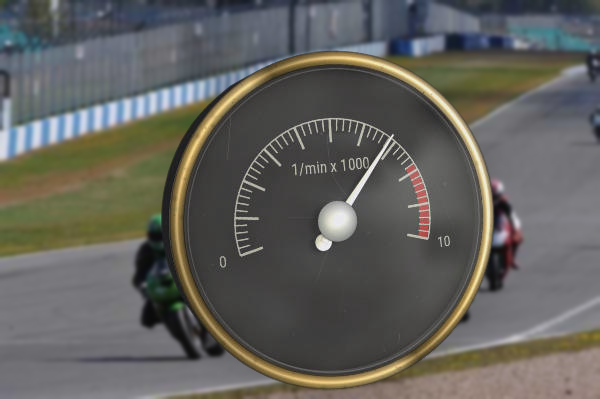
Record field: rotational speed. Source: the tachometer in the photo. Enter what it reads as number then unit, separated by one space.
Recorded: 6800 rpm
